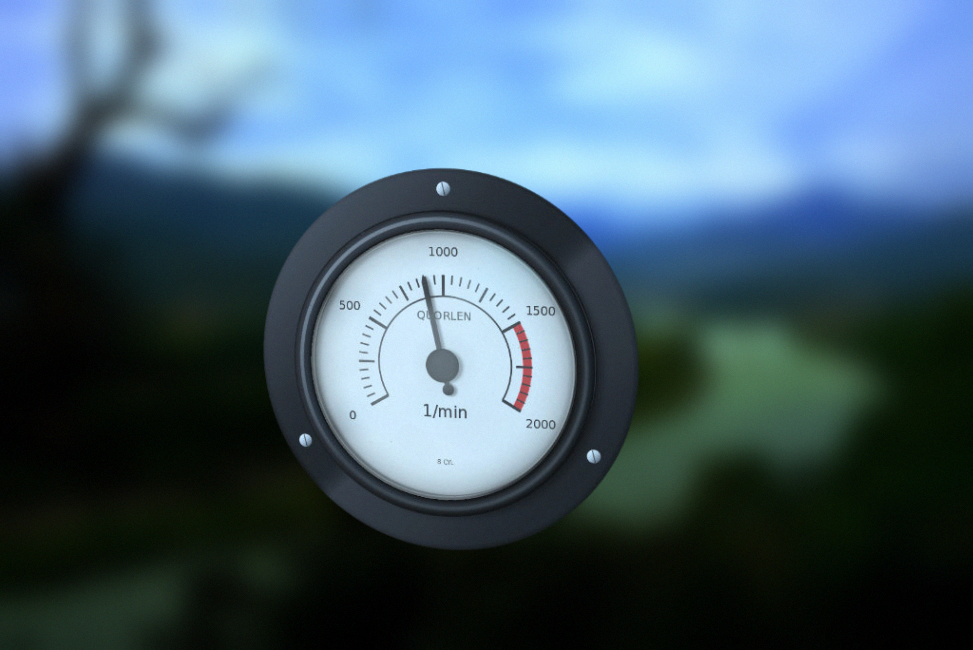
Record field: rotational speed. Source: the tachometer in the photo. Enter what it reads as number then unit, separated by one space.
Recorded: 900 rpm
